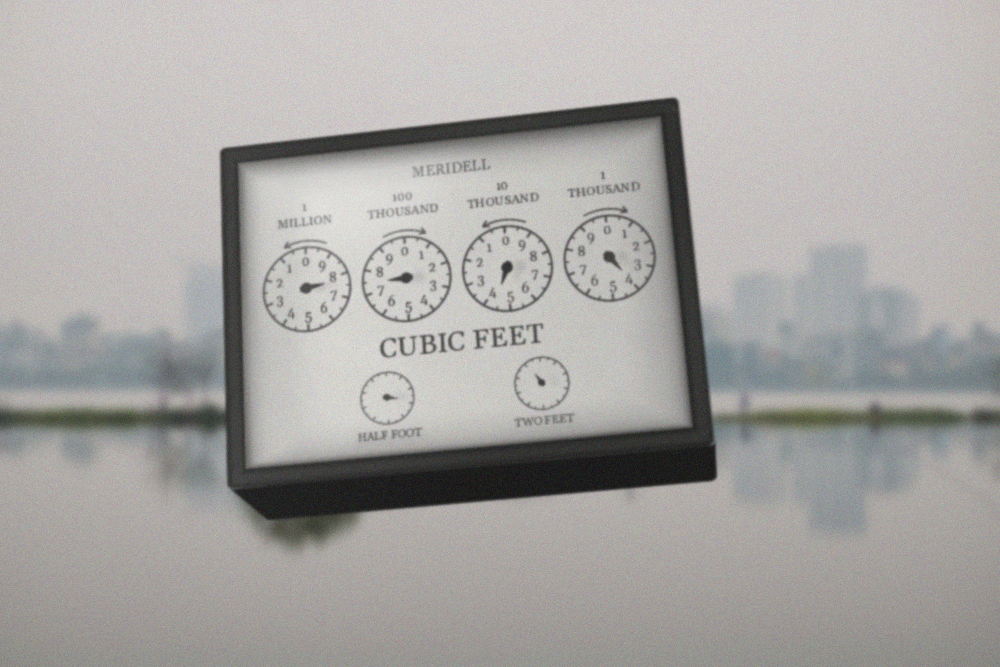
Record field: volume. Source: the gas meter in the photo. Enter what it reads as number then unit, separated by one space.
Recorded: 774400 ft³
